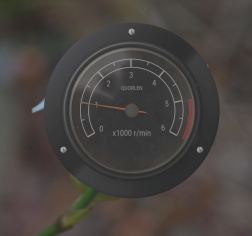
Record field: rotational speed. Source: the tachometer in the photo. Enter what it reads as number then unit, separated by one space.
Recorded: 1000 rpm
